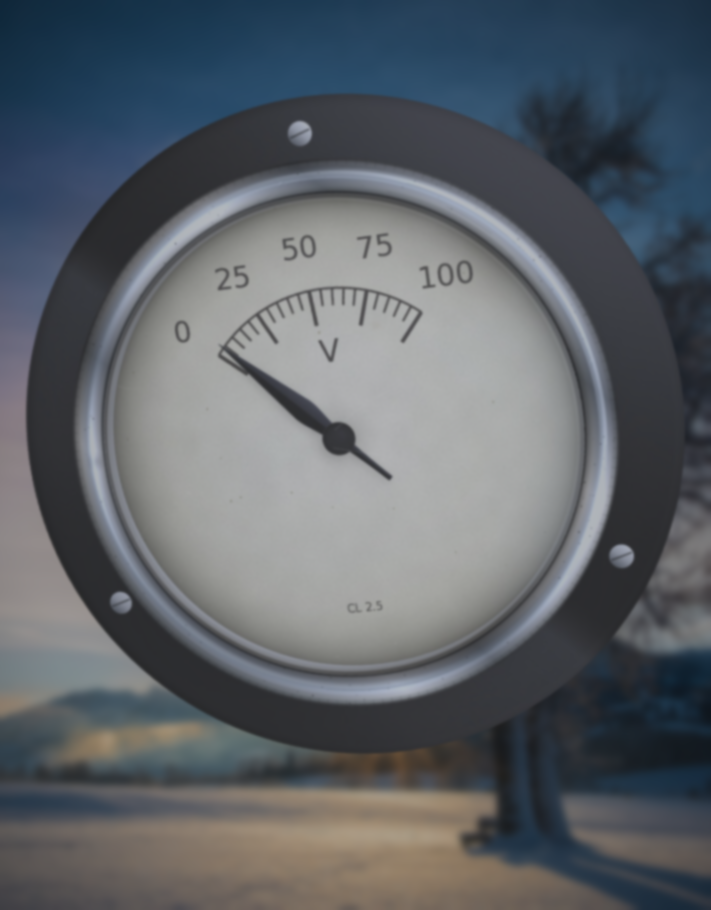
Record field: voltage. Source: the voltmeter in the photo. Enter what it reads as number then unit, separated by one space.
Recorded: 5 V
